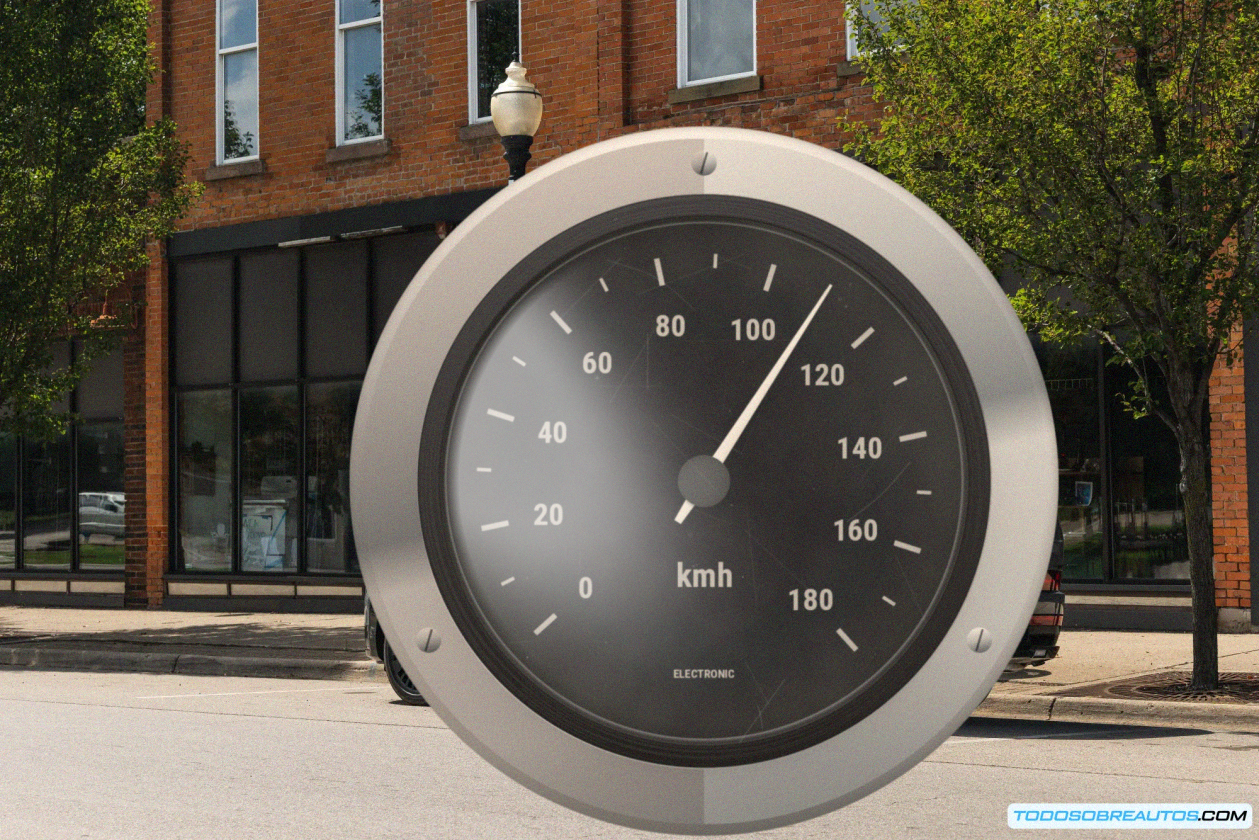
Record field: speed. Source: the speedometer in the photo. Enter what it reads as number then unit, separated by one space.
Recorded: 110 km/h
